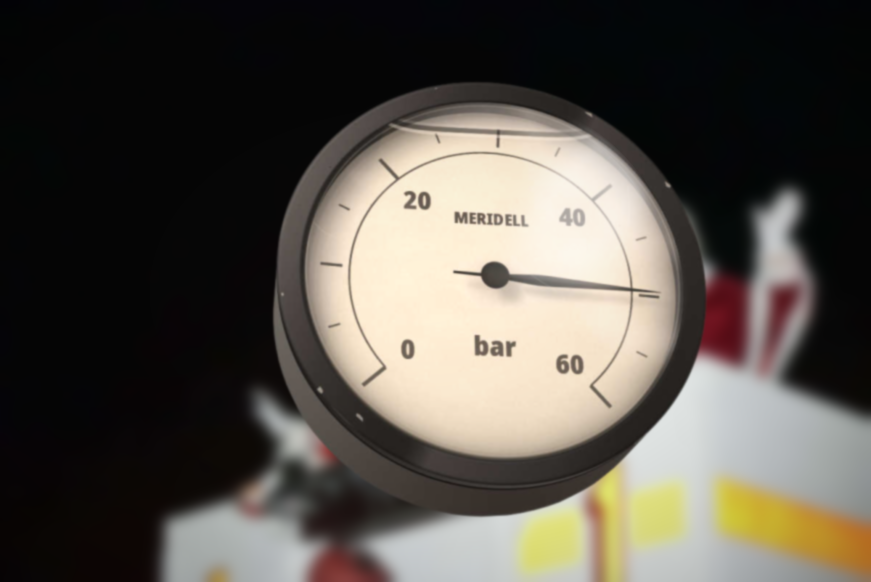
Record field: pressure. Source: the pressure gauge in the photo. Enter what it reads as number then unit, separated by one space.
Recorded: 50 bar
